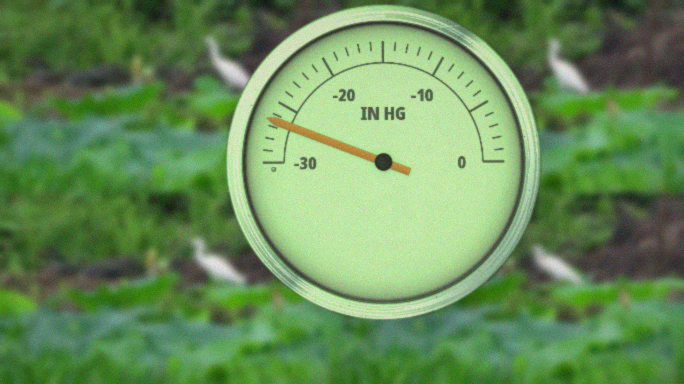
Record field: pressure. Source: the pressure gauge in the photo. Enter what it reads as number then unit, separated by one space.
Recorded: -26.5 inHg
